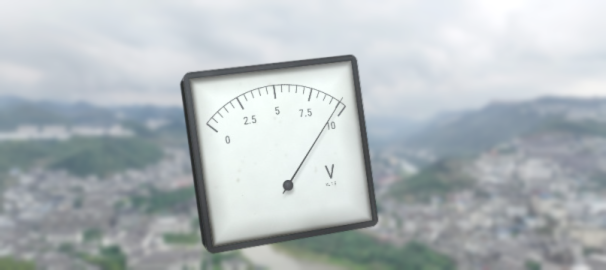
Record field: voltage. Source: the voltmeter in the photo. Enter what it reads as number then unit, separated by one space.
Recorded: 9.5 V
